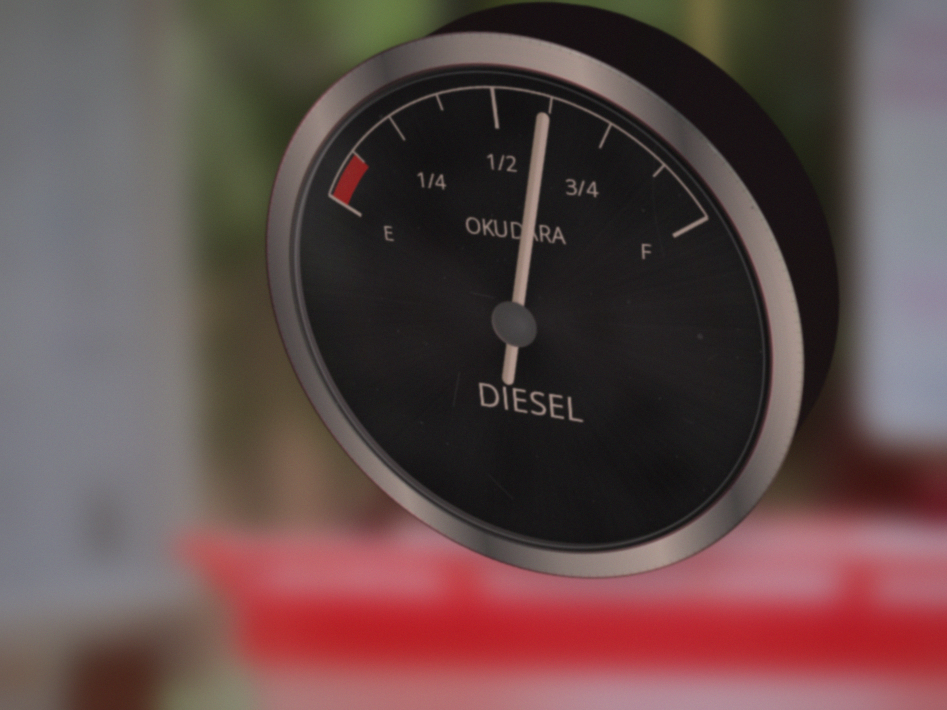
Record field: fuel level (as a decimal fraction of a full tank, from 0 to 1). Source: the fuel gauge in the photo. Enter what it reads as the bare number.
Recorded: 0.625
